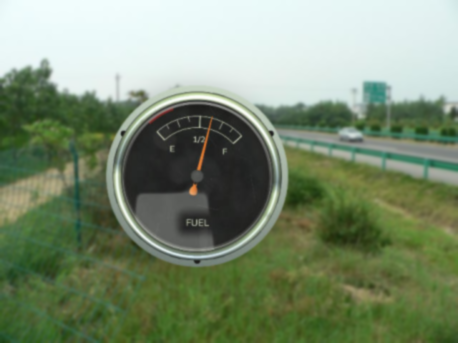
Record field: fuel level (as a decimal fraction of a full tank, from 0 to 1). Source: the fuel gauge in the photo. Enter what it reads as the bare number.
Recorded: 0.625
